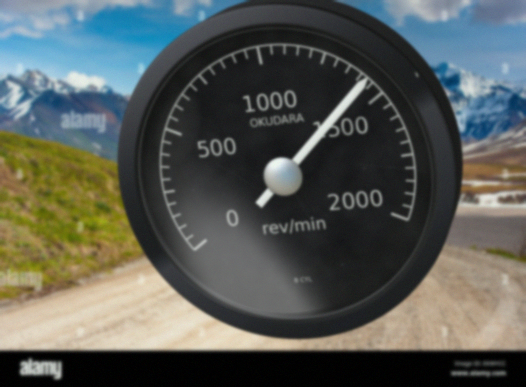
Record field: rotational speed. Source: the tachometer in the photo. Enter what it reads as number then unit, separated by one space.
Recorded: 1425 rpm
